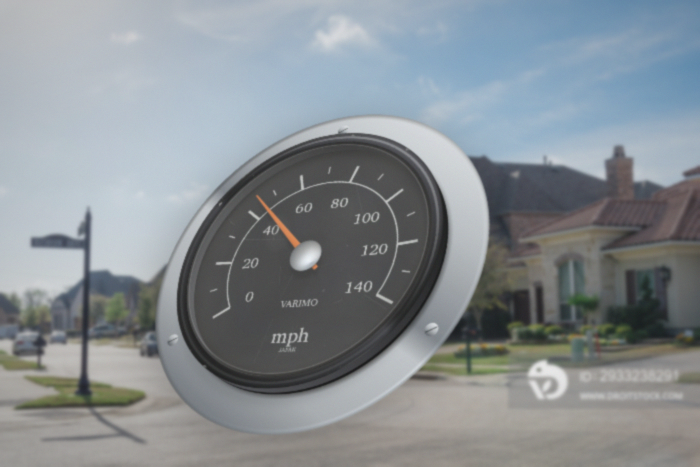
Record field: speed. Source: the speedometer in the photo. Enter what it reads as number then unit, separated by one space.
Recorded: 45 mph
